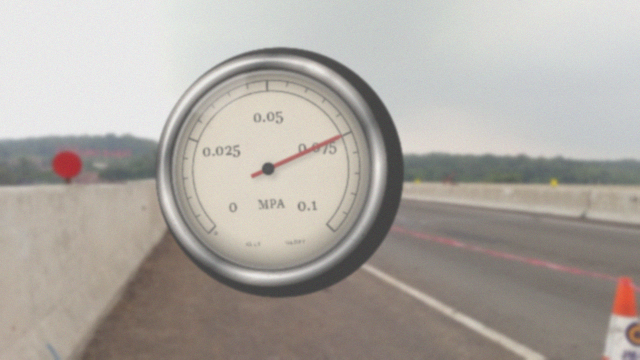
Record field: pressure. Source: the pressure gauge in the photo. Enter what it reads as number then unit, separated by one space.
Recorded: 0.075 MPa
